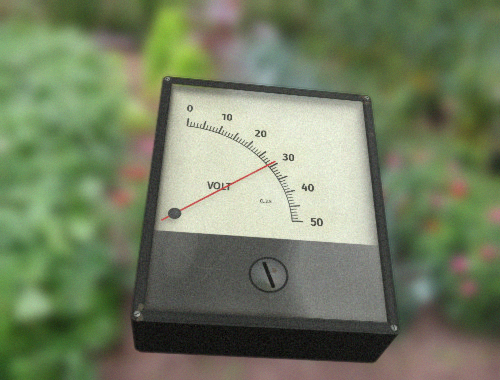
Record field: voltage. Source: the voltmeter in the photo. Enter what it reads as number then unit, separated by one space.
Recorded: 30 V
